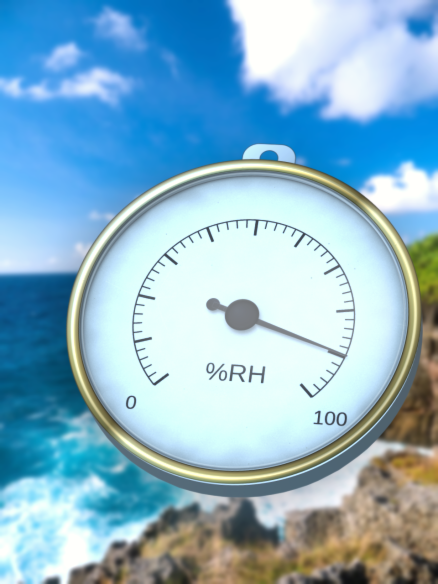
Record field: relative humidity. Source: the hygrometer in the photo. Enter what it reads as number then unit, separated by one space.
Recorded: 90 %
